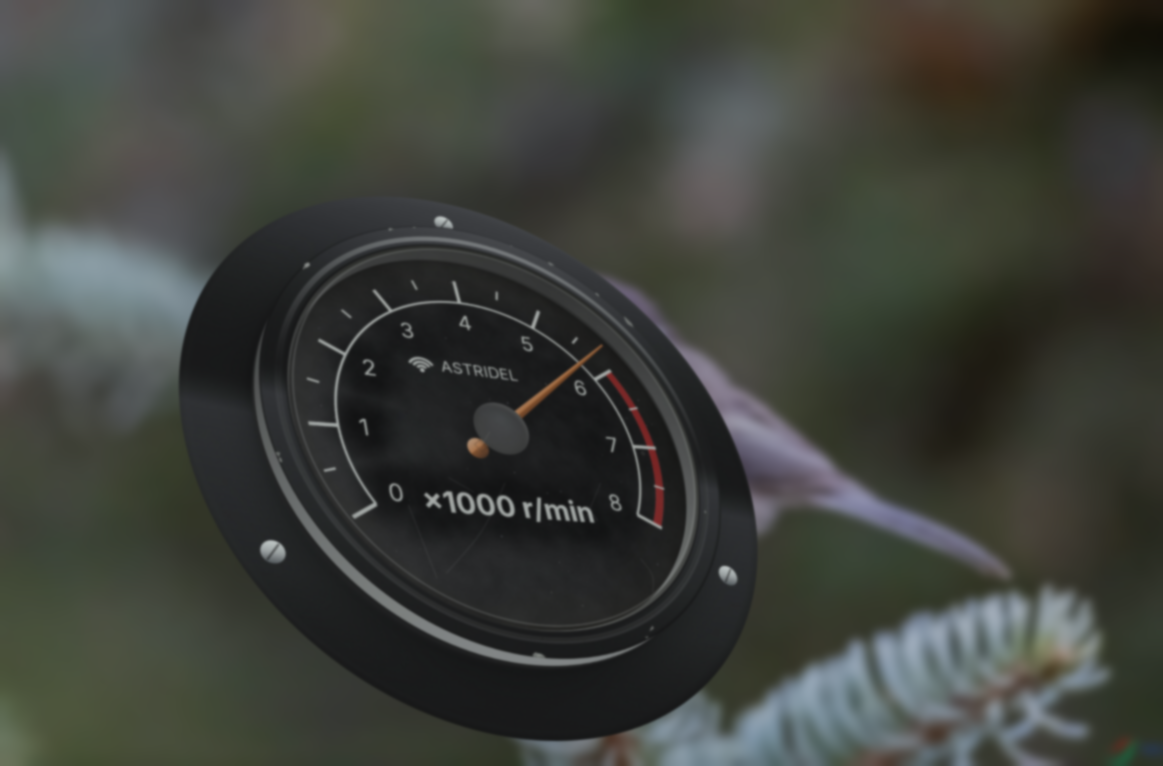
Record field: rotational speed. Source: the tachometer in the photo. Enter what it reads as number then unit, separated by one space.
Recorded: 5750 rpm
